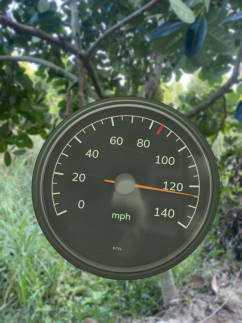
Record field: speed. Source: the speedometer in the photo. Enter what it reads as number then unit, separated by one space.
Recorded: 125 mph
